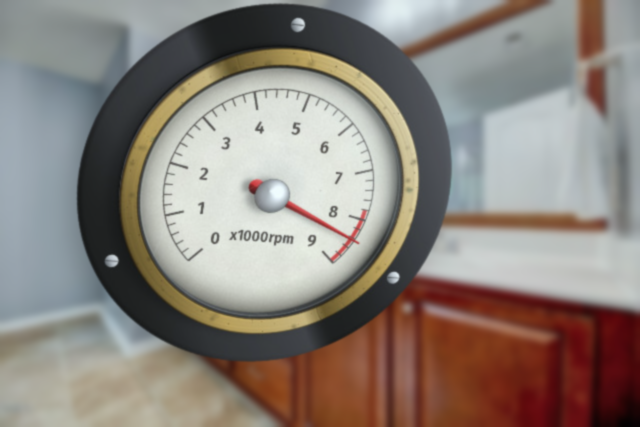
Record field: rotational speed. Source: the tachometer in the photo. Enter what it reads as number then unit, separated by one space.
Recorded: 8400 rpm
